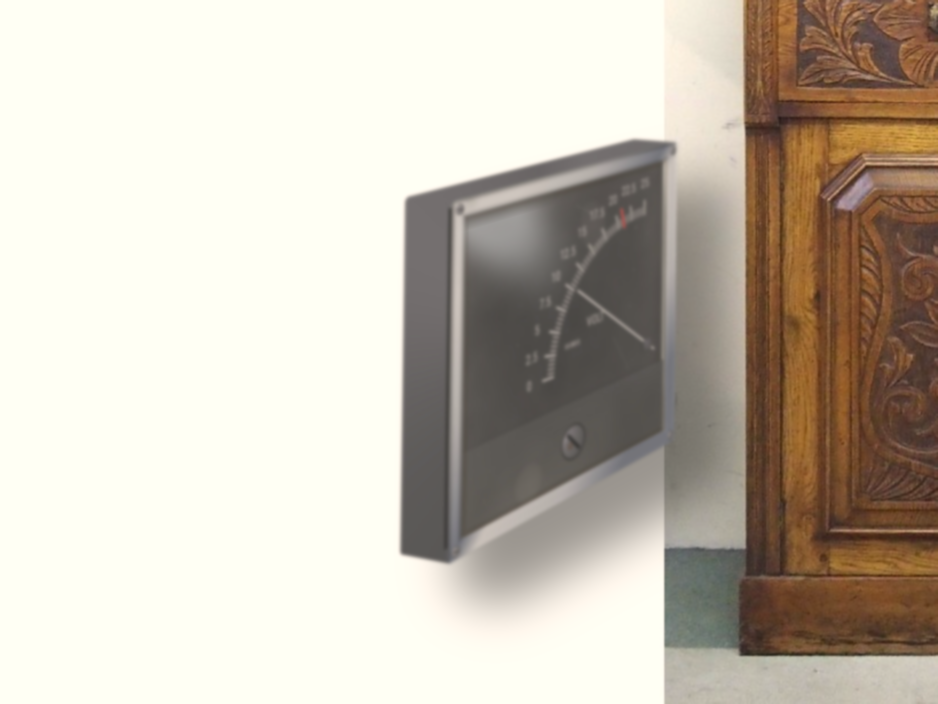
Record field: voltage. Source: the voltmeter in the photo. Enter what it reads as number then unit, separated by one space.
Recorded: 10 V
